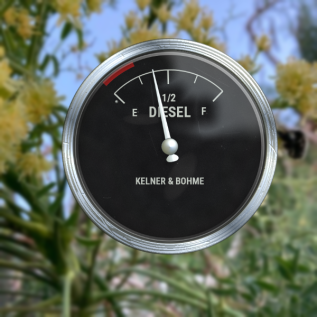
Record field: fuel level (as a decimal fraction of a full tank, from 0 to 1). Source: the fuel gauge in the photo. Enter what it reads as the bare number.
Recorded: 0.375
